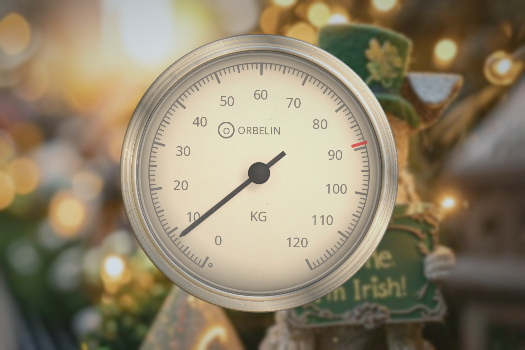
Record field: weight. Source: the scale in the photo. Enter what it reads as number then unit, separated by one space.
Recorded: 8 kg
